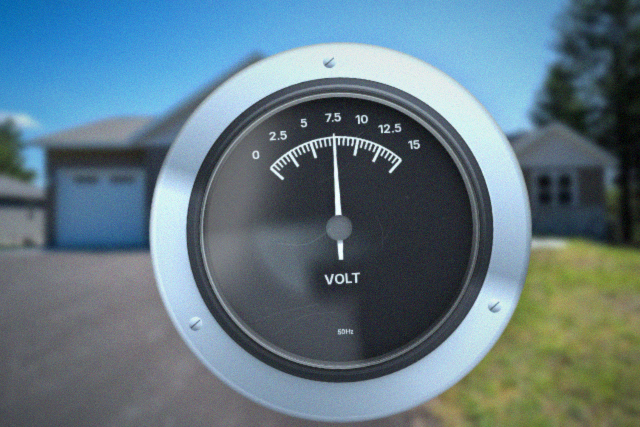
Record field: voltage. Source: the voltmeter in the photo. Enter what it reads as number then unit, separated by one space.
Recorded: 7.5 V
